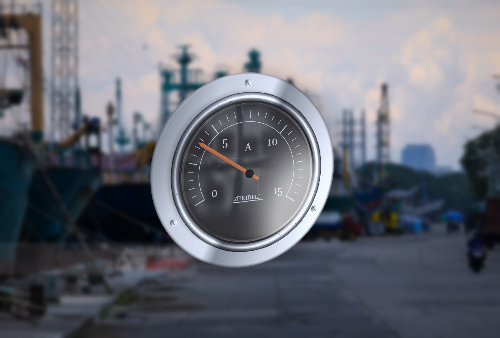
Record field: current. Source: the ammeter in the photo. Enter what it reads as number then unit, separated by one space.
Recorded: 3.75 A
